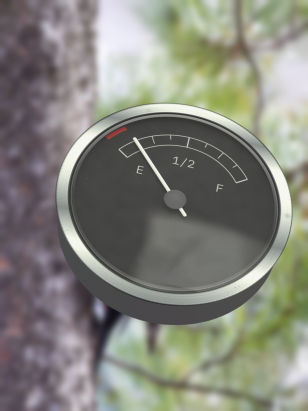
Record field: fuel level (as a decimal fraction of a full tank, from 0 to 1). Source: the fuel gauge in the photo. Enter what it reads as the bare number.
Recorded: 0.125
